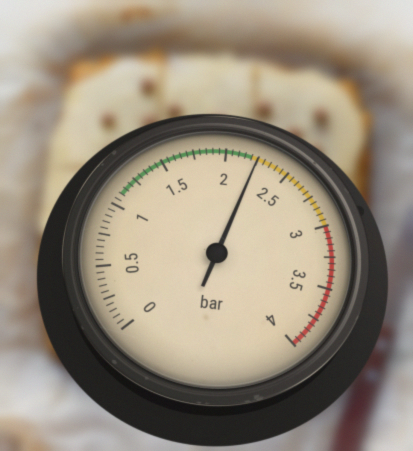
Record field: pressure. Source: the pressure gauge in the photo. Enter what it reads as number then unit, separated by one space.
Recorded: 2.25 bar
